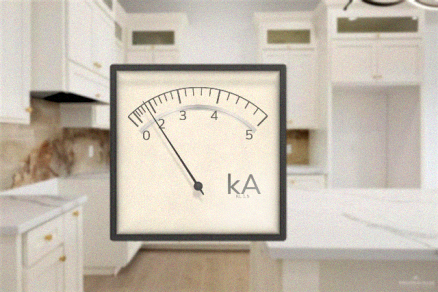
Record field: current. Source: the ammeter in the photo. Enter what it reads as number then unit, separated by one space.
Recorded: 1.8 kA
